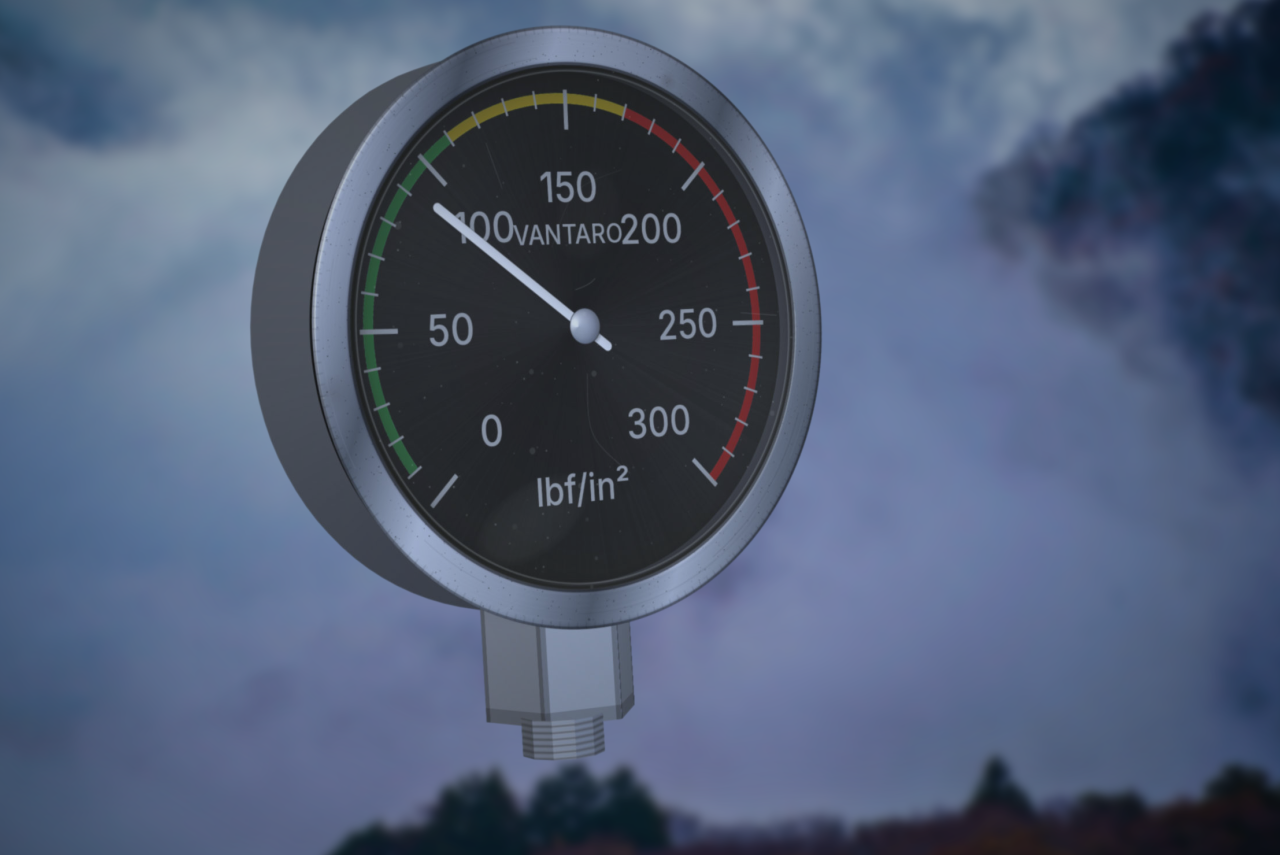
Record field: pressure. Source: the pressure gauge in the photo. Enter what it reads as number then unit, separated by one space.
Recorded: 90 psi
